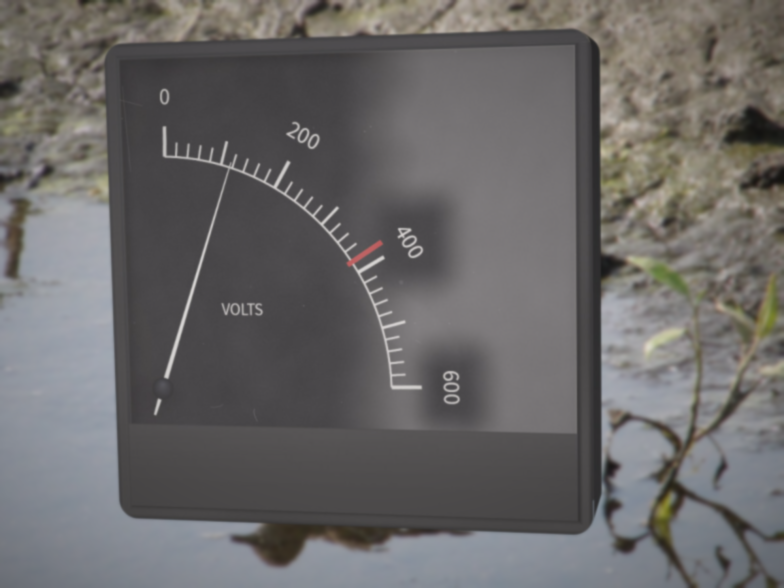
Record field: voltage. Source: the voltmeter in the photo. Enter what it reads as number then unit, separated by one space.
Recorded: 120 V
